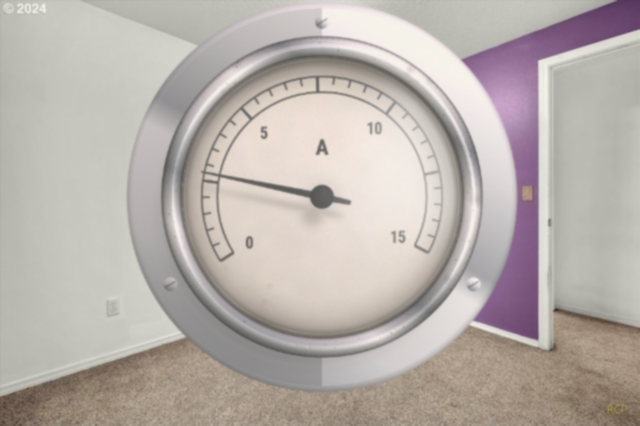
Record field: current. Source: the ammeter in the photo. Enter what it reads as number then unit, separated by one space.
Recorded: 2.75 A
